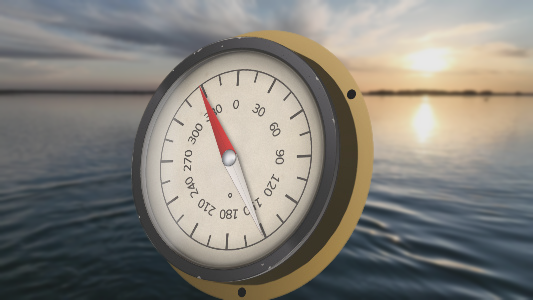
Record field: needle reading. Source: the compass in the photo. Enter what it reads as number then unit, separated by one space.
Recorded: 330 °
